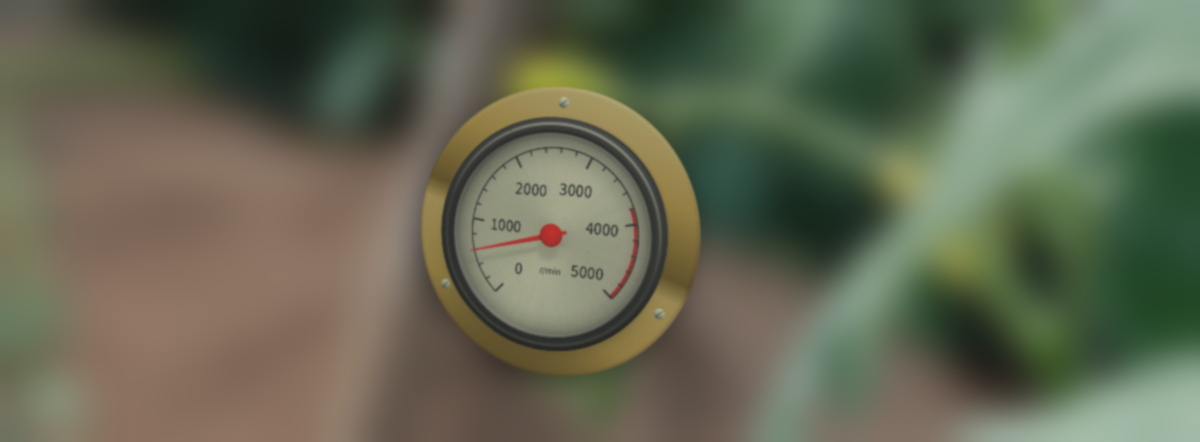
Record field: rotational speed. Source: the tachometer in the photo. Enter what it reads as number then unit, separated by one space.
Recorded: 600 rpm
